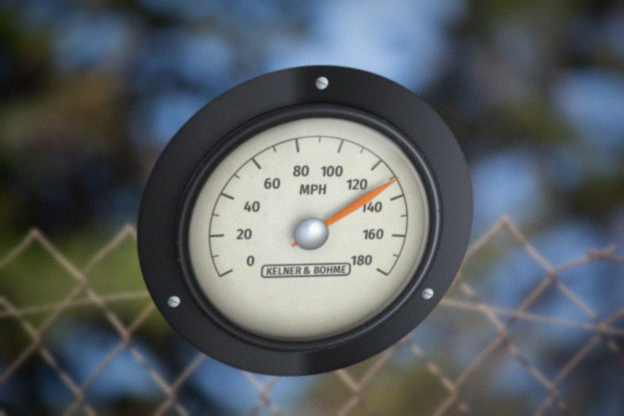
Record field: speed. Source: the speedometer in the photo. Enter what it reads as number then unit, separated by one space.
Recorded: 130 mph
